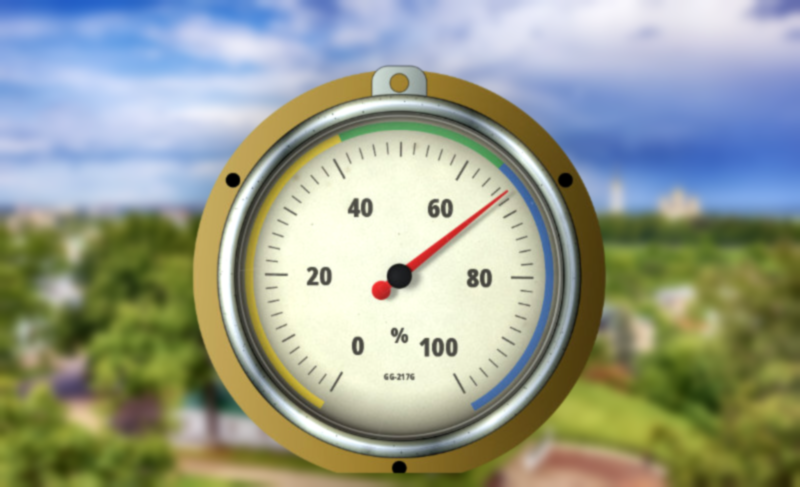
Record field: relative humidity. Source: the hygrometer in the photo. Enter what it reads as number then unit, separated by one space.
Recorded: 67 %
